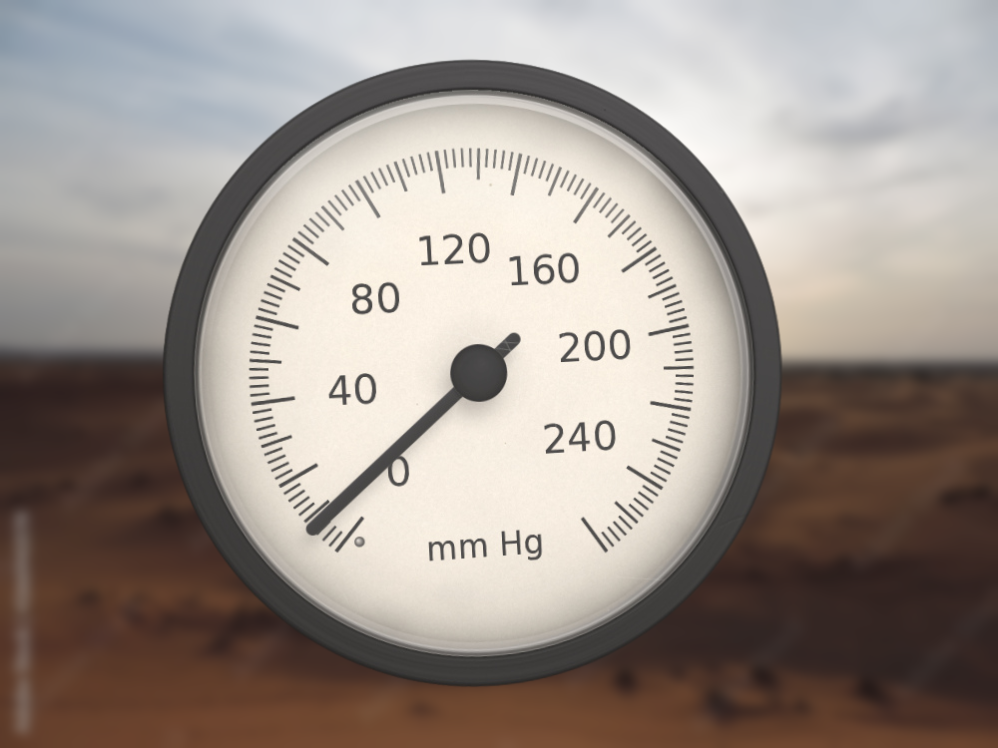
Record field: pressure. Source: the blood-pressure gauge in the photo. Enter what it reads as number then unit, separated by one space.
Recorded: 8 mmHg
